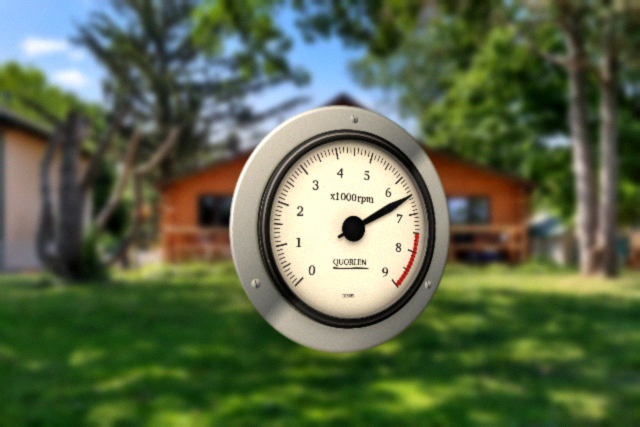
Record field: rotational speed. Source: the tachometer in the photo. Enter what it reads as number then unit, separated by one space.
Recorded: 6500 rpm
